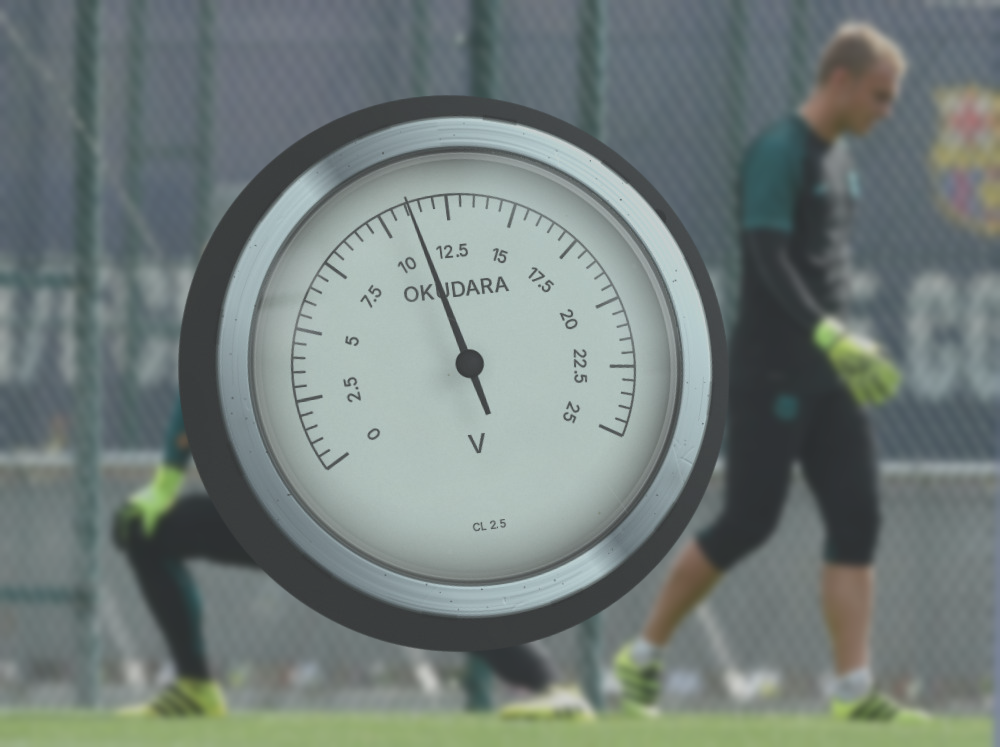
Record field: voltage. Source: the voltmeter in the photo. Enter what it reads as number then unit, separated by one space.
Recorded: 11 V
